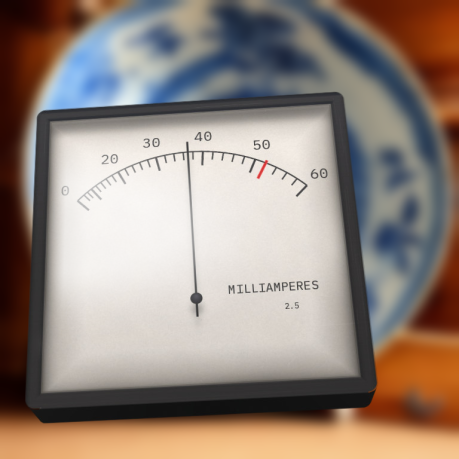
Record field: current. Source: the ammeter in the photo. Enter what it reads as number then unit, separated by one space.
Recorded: 37 mA
